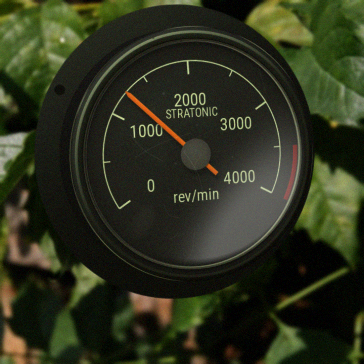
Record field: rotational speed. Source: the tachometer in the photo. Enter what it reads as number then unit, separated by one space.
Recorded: 1250 rpm
